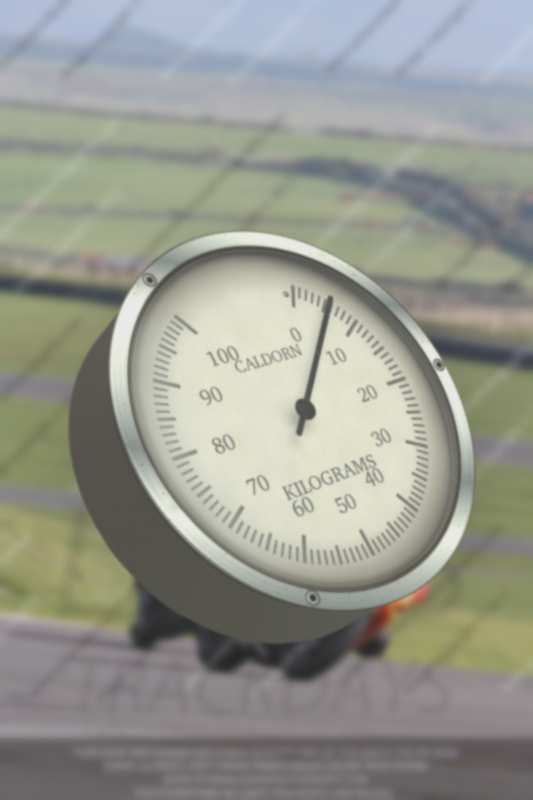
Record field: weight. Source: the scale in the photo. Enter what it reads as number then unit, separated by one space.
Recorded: 5 kg
